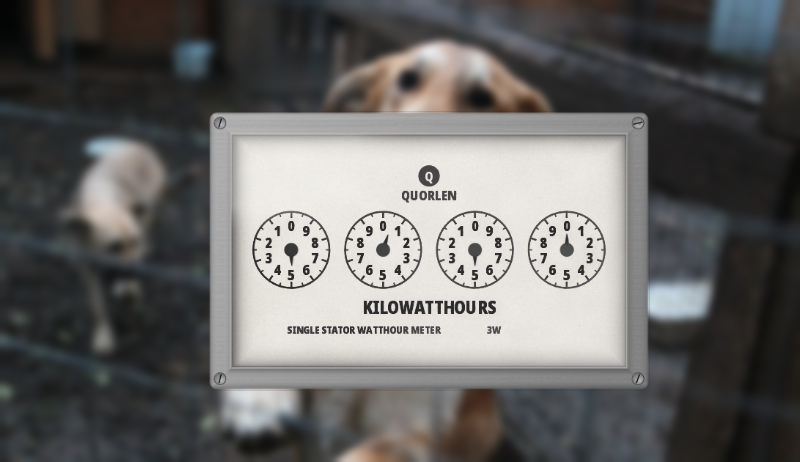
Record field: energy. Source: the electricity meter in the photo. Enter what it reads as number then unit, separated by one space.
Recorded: 5050 kWh
